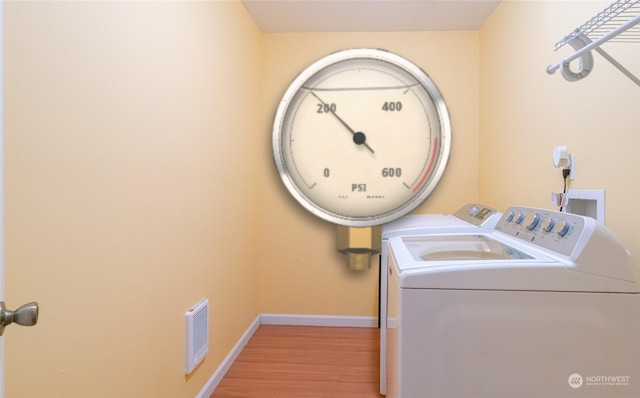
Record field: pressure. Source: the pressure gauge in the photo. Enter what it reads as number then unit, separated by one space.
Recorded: 200 psi
